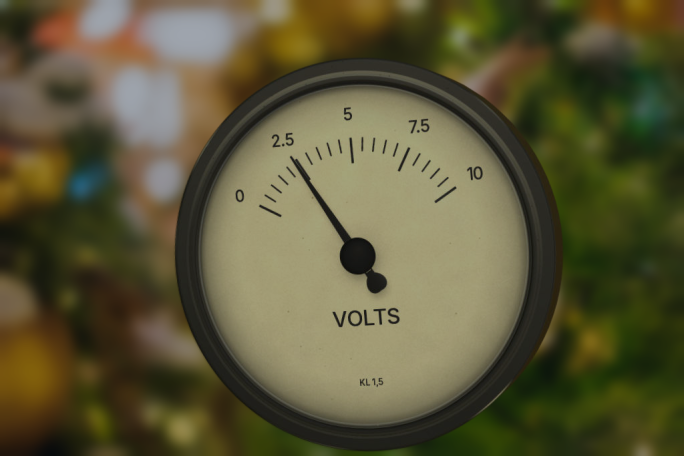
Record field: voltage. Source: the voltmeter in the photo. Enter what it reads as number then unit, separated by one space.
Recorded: 2.5 V
